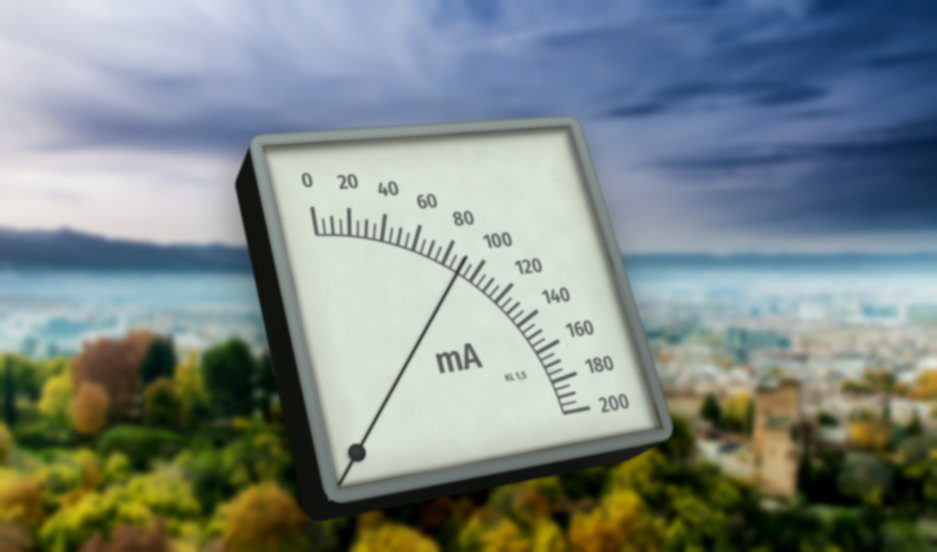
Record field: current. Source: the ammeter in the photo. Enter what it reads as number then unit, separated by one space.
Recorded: 90 mA
